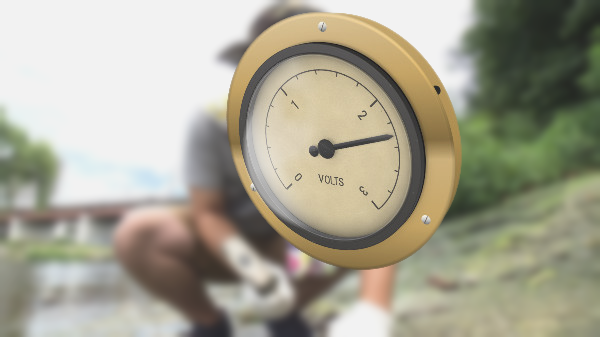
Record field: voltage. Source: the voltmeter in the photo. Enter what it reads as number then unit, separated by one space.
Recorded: 2.3 V
